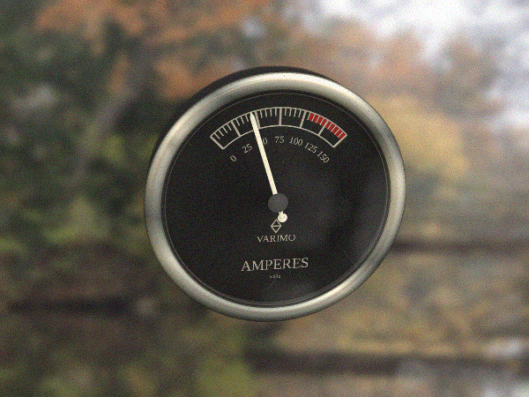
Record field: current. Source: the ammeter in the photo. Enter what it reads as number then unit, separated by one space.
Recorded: 45 A
